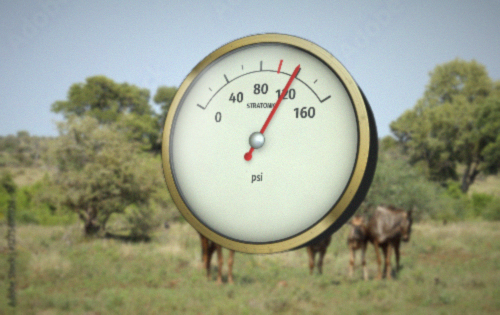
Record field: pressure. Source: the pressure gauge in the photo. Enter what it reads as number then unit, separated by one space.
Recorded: 120 psi
